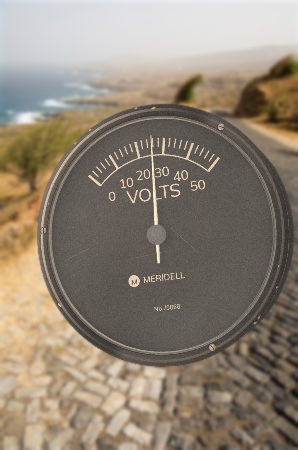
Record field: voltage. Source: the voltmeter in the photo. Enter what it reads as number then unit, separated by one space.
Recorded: 26 V
